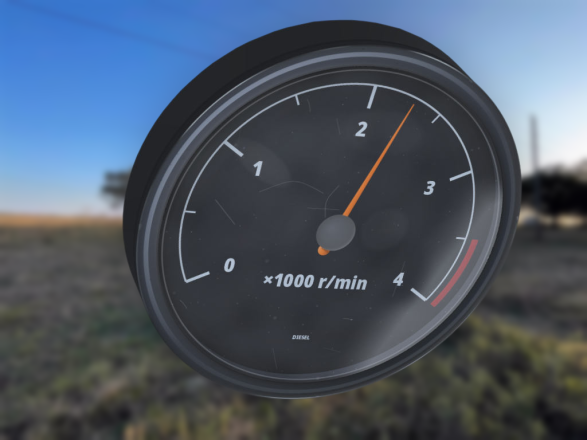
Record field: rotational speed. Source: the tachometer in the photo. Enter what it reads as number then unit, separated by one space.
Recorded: 2250 rpm
